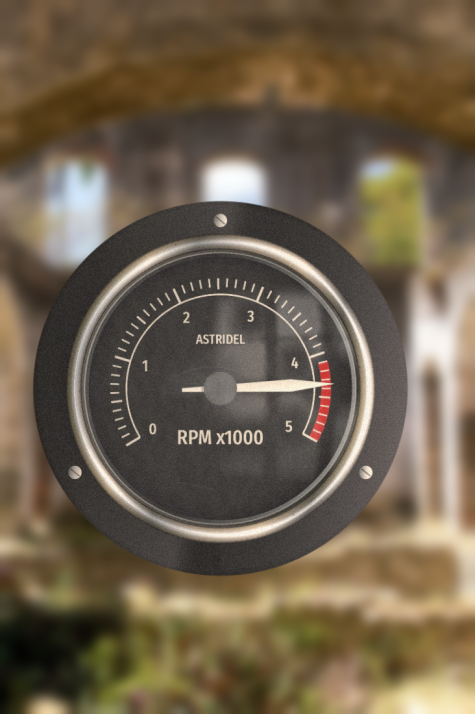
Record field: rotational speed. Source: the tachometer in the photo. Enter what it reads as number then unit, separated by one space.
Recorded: 4350 rpm
